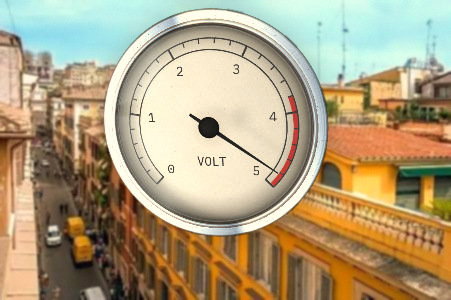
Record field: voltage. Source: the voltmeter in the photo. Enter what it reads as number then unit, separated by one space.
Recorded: 4.8 V
